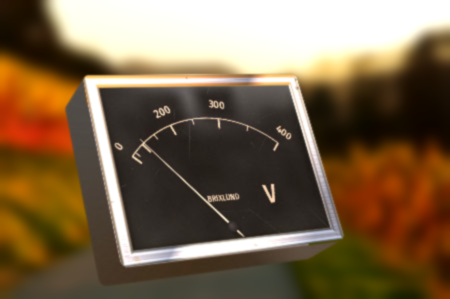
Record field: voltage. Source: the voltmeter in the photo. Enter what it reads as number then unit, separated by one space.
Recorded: 100 V
